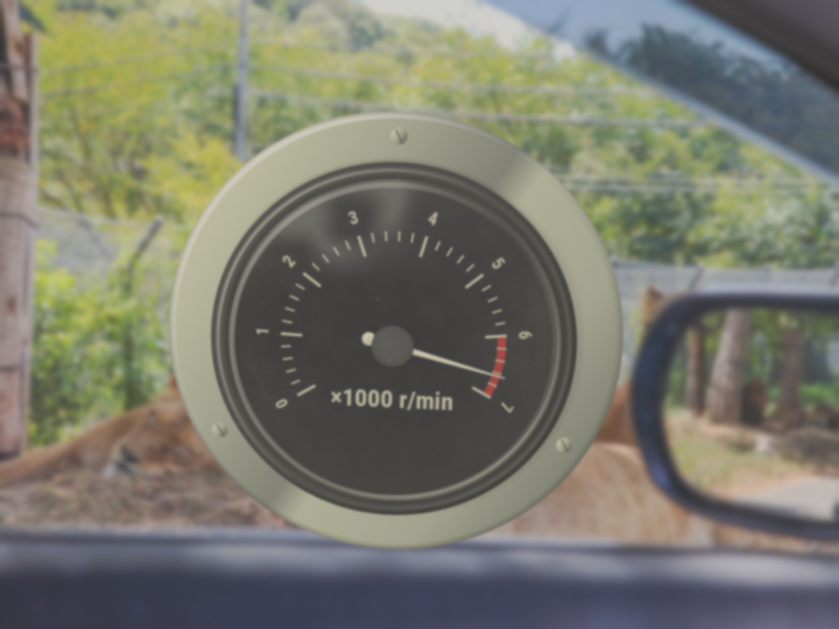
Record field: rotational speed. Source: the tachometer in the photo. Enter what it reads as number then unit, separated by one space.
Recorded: 6600 rpm
